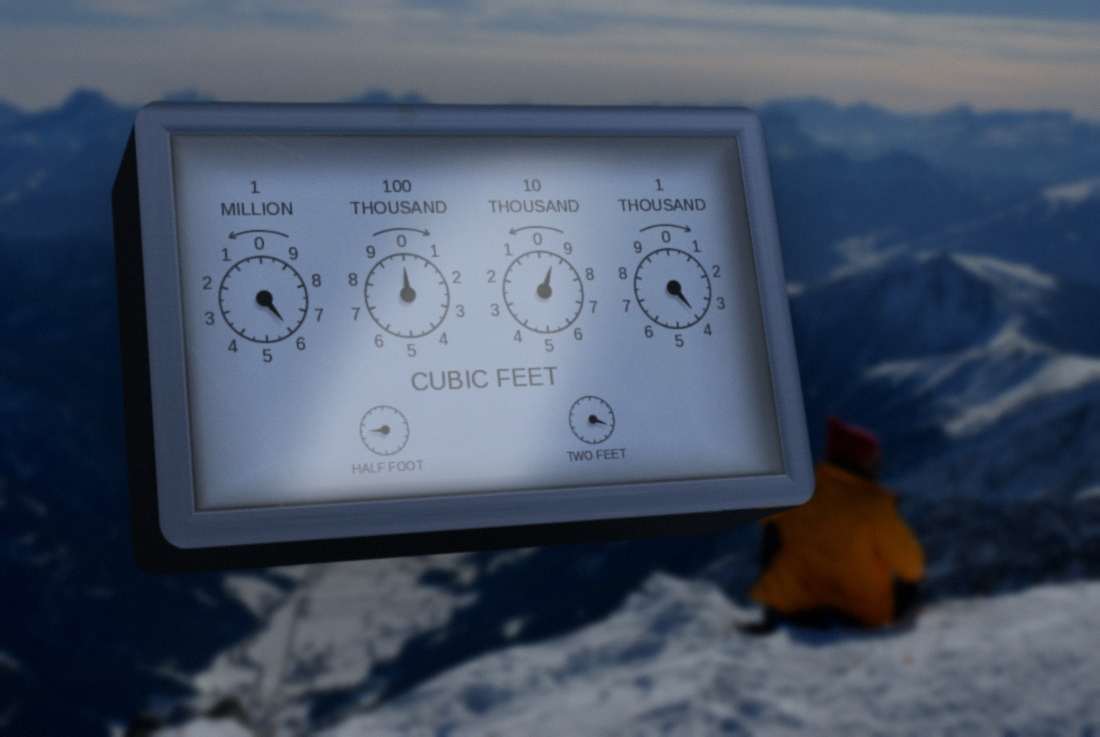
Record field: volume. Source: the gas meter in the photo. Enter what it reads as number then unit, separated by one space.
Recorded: 599400 ft³
